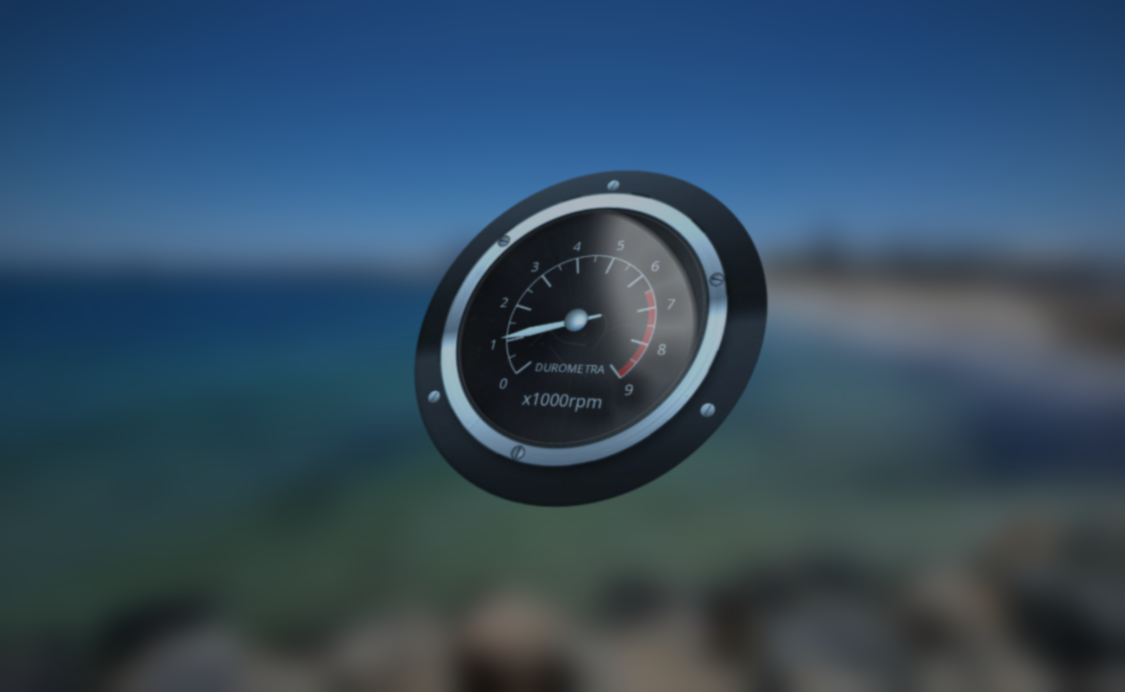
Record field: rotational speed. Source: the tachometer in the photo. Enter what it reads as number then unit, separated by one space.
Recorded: 1000 rpm
